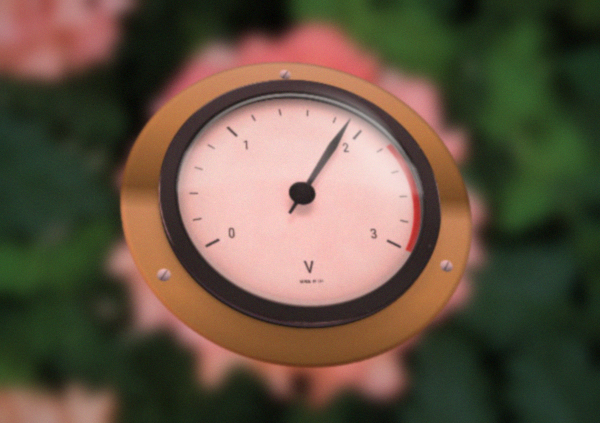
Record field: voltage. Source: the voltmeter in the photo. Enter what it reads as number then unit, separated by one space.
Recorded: 1.9 V
